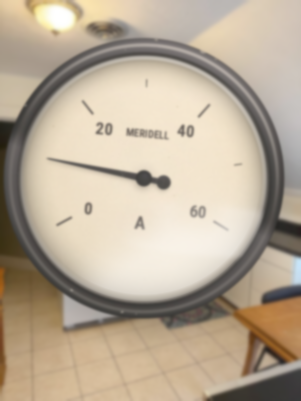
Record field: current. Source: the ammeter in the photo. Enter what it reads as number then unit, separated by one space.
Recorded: 10 A
